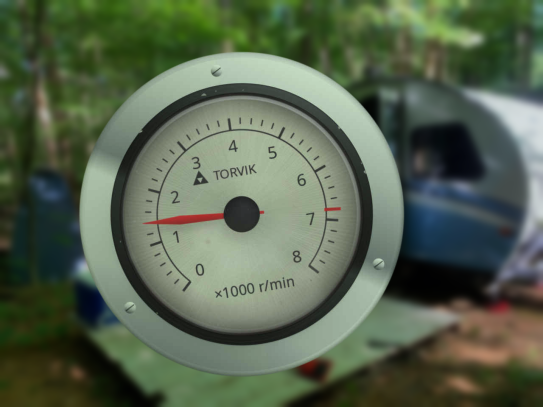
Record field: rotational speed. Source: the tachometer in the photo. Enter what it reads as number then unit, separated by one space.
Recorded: 1400 rpm
